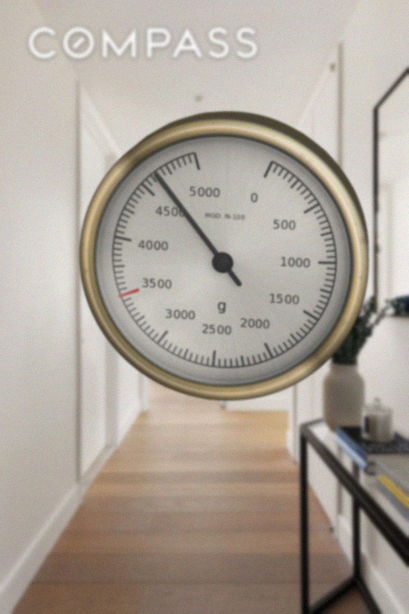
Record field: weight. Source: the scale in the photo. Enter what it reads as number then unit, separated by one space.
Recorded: 4650 g
